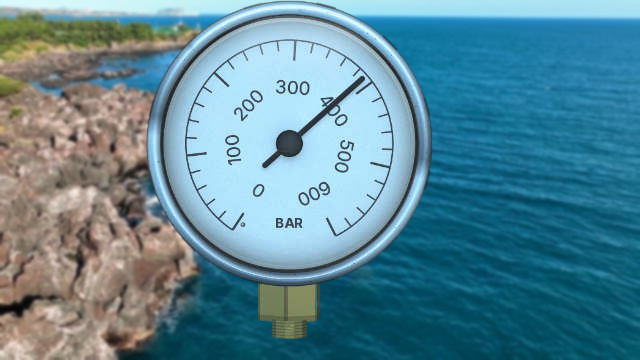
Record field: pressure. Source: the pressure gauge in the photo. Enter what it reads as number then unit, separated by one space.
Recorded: 390 bar
